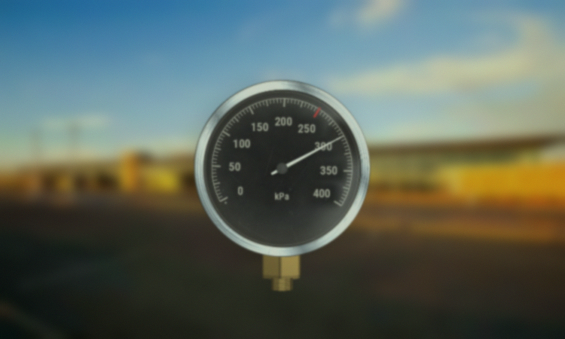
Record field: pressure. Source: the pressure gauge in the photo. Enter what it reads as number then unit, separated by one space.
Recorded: 300 kPa
